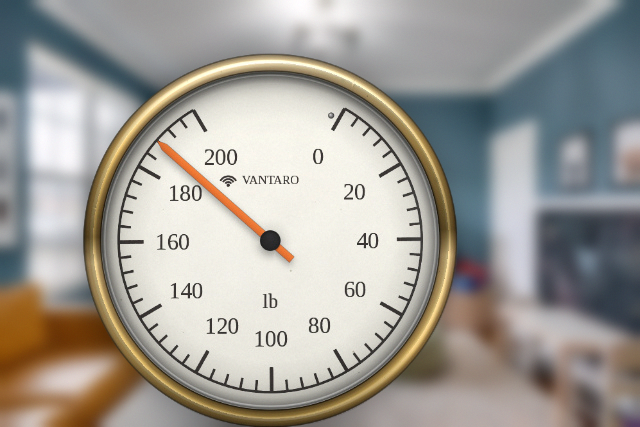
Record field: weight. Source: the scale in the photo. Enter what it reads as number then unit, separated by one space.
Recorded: 188 lb
